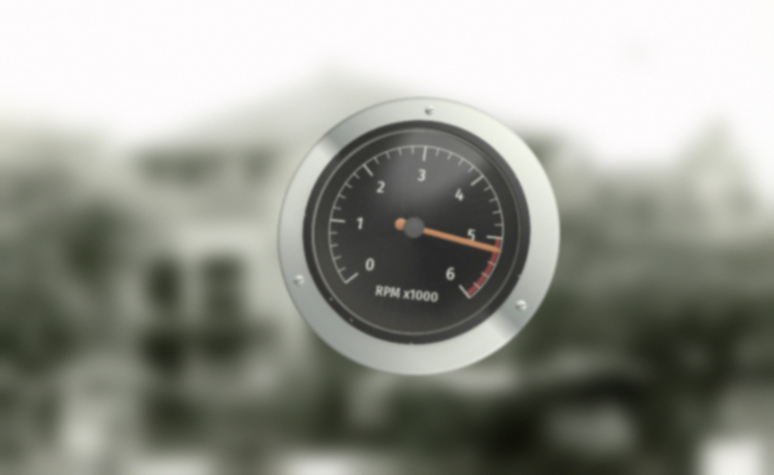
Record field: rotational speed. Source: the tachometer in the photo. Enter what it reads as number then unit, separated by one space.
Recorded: 5200 rpm
